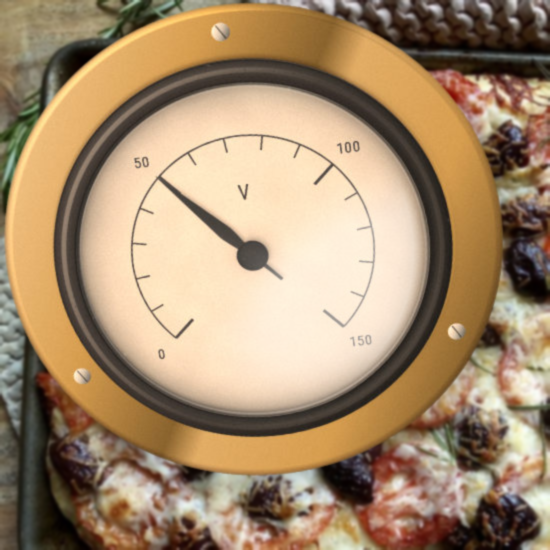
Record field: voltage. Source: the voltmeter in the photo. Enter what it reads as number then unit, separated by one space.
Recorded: 50 V
